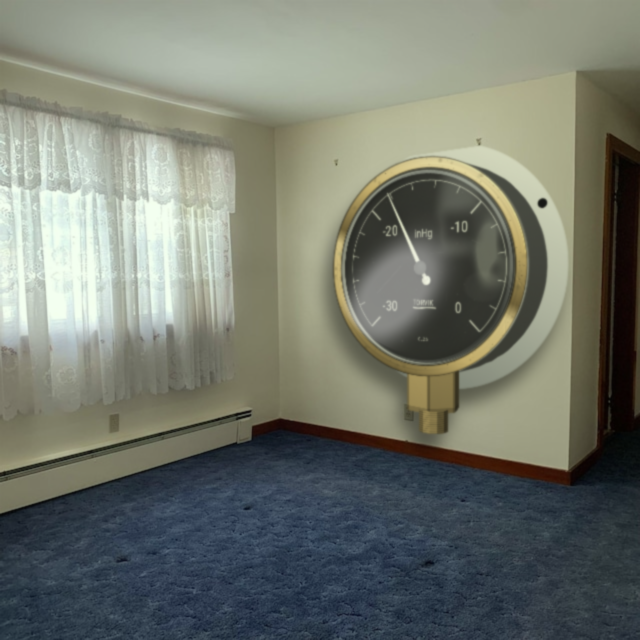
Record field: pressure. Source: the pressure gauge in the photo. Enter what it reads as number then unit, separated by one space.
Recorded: -18 inHg
